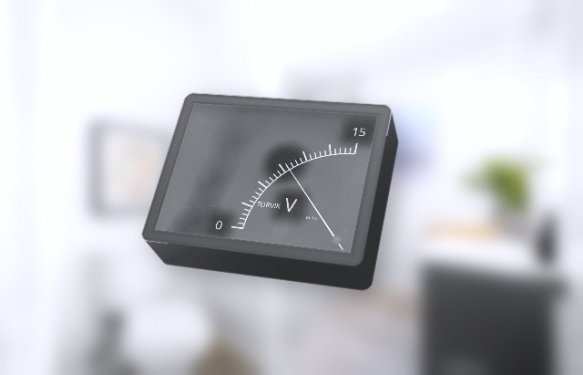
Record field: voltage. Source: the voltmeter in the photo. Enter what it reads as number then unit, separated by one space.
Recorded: 8 V
